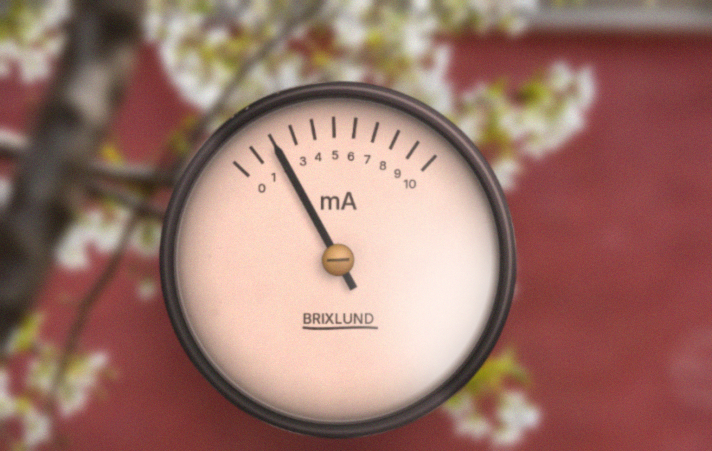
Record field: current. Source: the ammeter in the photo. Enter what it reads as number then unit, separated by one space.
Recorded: 2 mA
